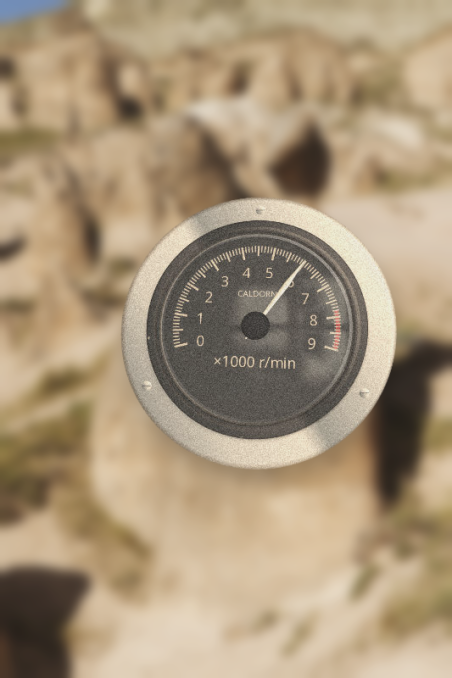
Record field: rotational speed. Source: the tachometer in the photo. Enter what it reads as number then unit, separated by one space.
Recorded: 6000 rpm
